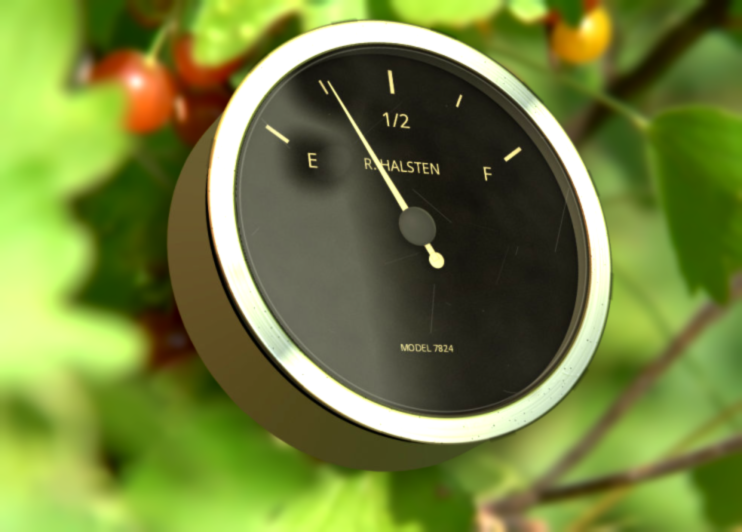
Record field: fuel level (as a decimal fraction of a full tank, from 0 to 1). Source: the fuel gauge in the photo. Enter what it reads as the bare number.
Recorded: 0.25
